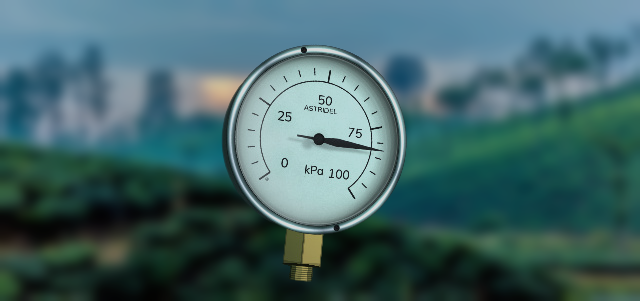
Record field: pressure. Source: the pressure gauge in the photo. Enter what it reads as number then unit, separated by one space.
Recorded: 82.5 kPa
